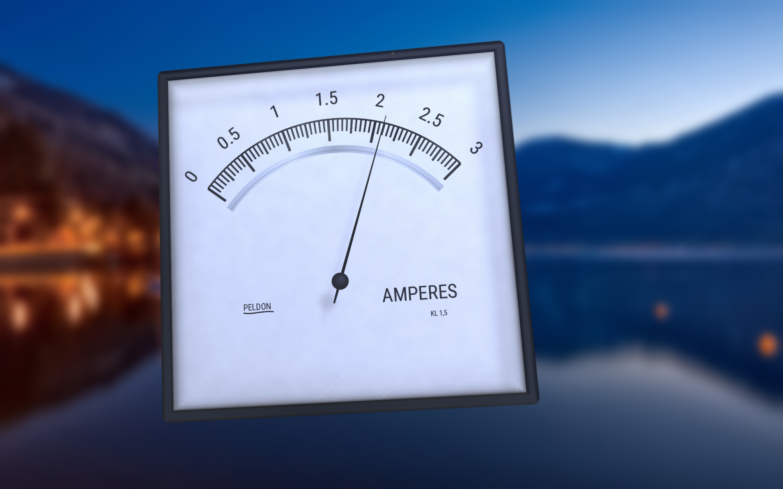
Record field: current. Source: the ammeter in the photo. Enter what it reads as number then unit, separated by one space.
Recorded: 2.1 A
